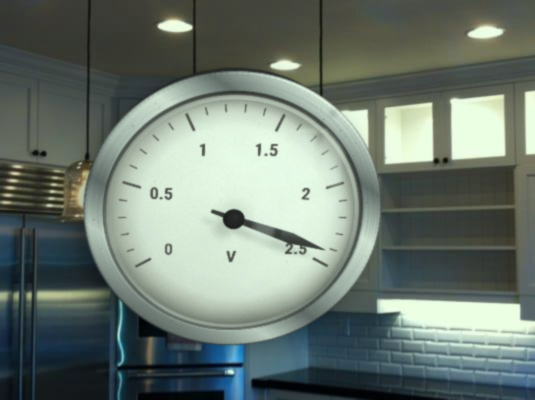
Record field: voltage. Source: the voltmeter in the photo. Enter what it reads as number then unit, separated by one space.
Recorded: 2.4 V
